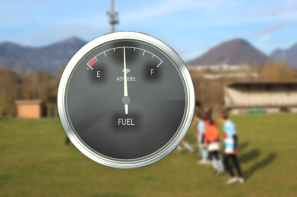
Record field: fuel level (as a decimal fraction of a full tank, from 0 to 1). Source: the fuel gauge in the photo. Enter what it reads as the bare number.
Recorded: 0.5
